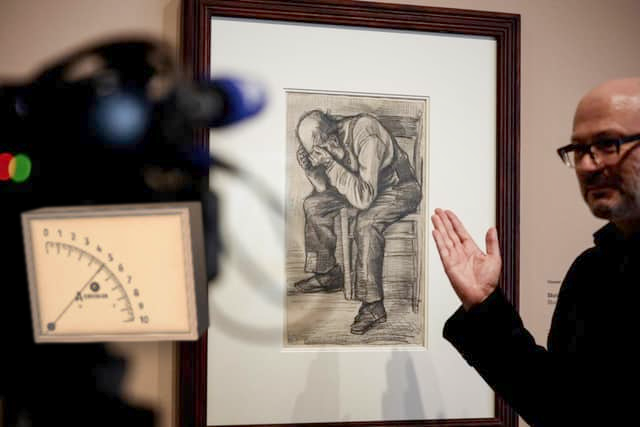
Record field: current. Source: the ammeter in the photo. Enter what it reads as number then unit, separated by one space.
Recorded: 5 A
